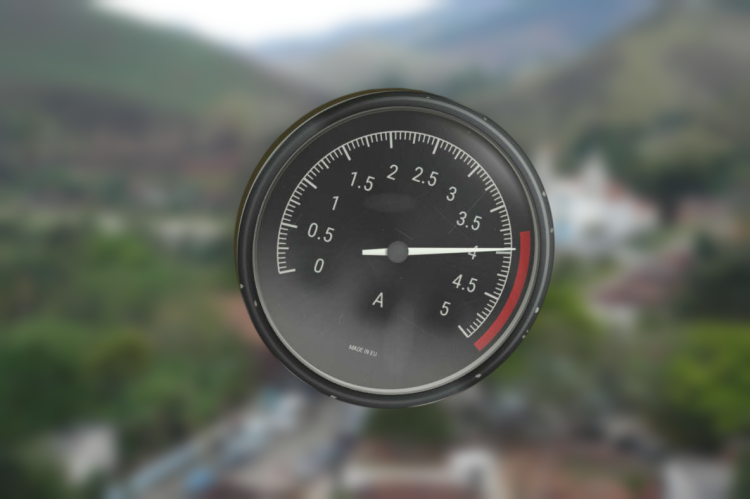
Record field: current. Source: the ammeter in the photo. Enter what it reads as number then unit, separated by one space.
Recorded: 3.95 A
